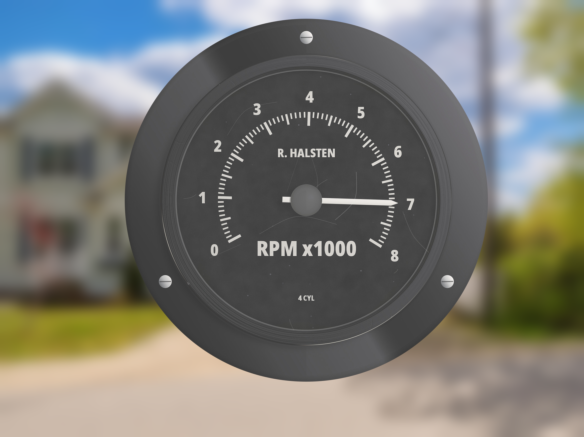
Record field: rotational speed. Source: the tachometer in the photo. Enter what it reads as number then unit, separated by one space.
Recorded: 7000 rpm
